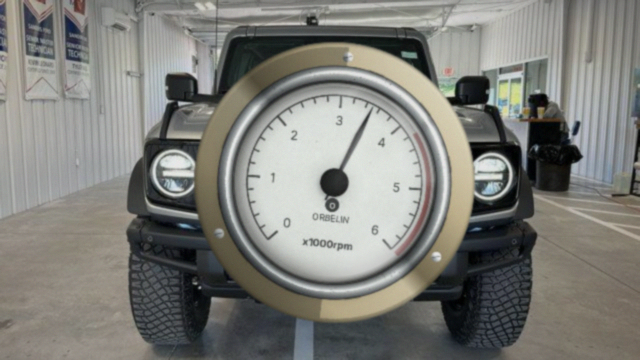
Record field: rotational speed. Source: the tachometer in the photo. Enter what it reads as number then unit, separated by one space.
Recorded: 3500 rpm
